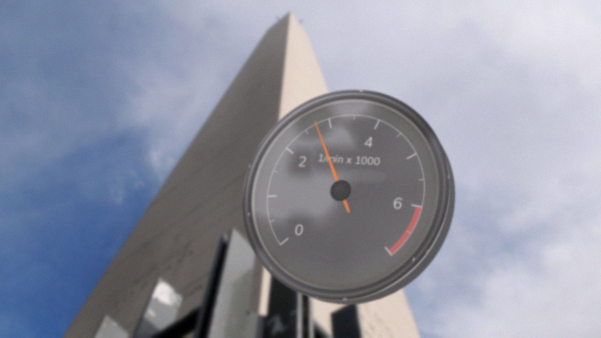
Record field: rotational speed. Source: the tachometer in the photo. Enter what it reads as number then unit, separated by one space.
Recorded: 2750 rpm
